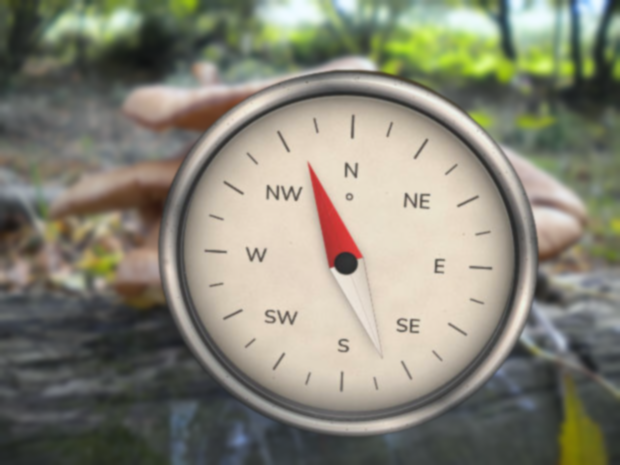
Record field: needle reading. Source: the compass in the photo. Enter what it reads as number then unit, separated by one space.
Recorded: 337.5 °
